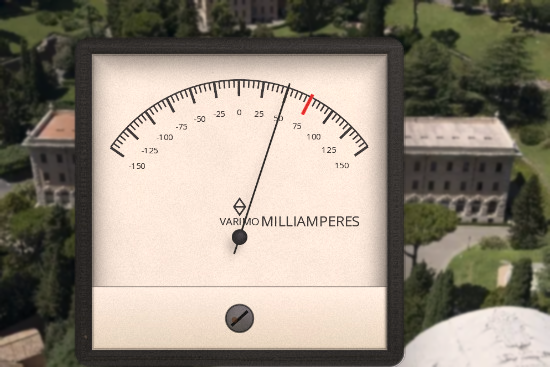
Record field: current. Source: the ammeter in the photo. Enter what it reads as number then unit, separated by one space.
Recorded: 50 mA
